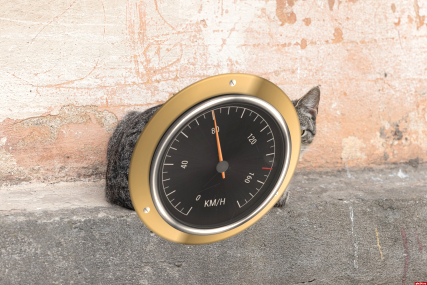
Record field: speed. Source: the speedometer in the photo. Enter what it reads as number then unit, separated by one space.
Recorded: 80 km/h
